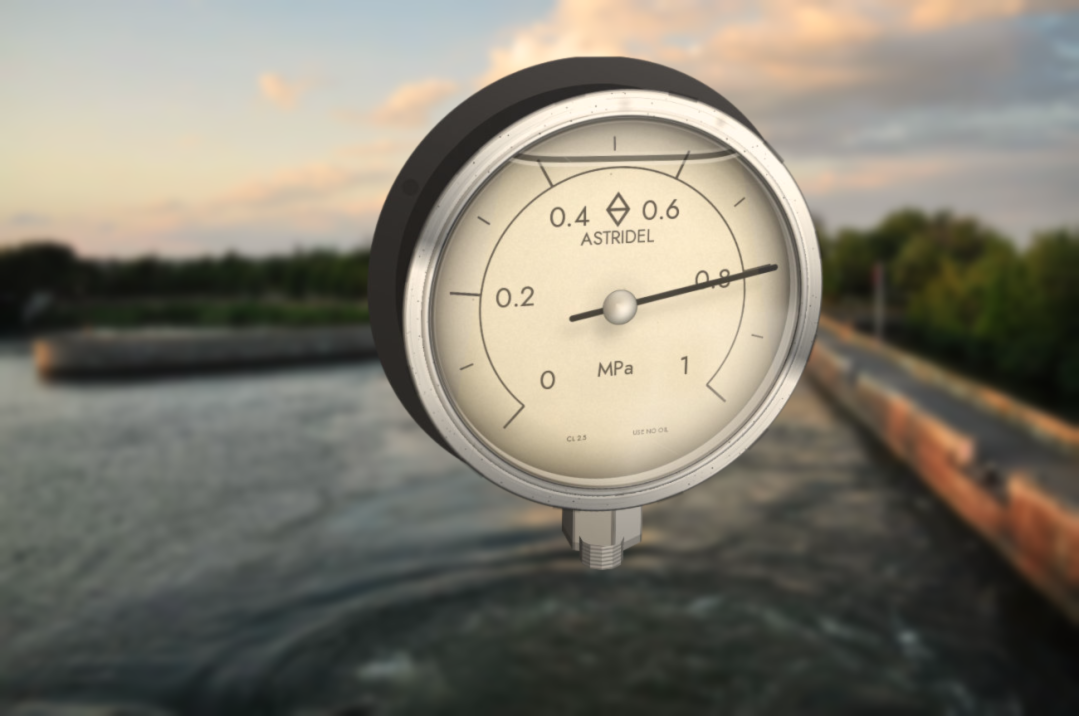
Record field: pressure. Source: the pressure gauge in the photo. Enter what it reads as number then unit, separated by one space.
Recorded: 0.8 MPa
